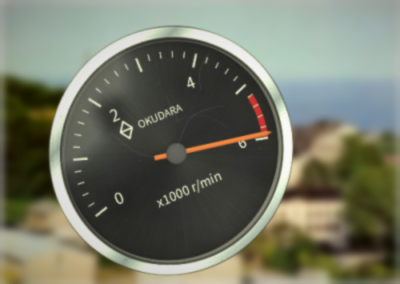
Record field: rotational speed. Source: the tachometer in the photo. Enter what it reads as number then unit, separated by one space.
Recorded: 5900 rpm
